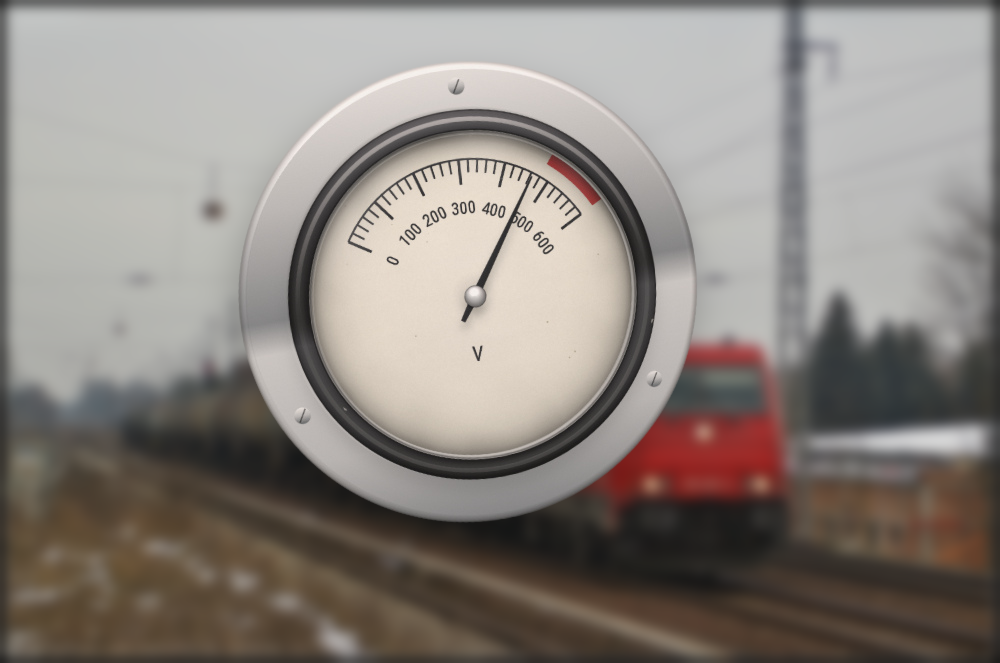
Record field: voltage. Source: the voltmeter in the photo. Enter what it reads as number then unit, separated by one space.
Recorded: 460 V
